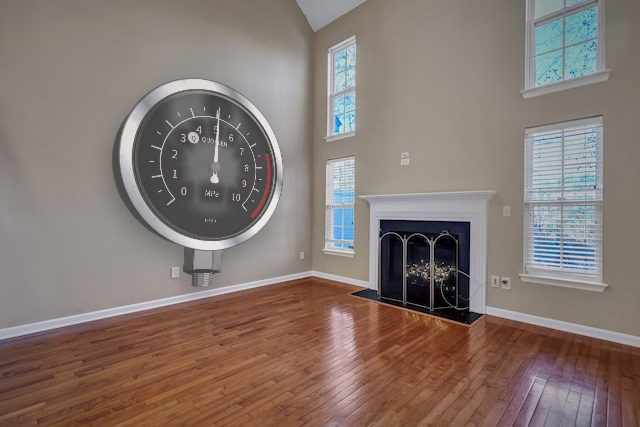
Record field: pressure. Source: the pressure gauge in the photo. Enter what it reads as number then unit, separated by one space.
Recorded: 5 MPa
